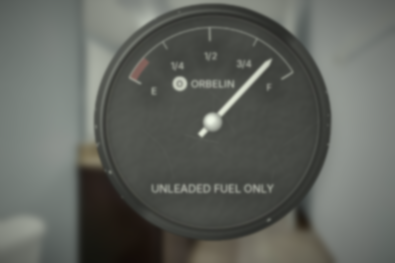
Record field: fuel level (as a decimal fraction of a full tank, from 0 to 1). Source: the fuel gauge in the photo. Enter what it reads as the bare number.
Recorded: 0.875
